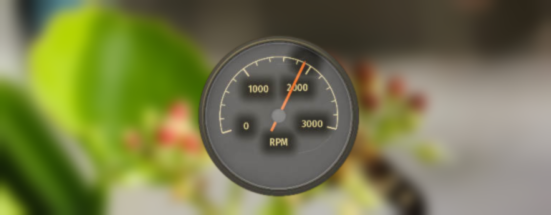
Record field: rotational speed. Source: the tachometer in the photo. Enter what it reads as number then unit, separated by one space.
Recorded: 1900 rpm
